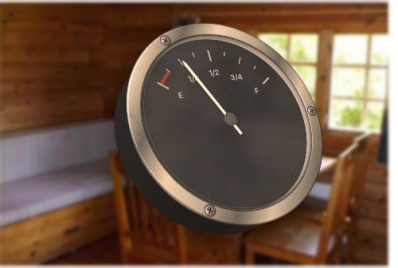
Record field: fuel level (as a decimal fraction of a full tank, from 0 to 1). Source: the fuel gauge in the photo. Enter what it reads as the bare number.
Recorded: 0.25
